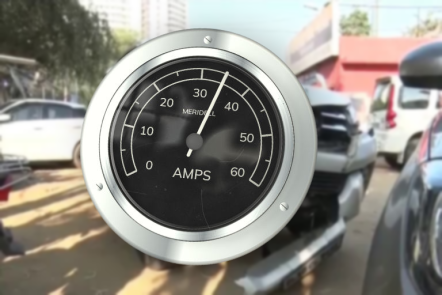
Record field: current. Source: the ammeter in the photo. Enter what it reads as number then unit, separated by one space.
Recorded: 35 A
